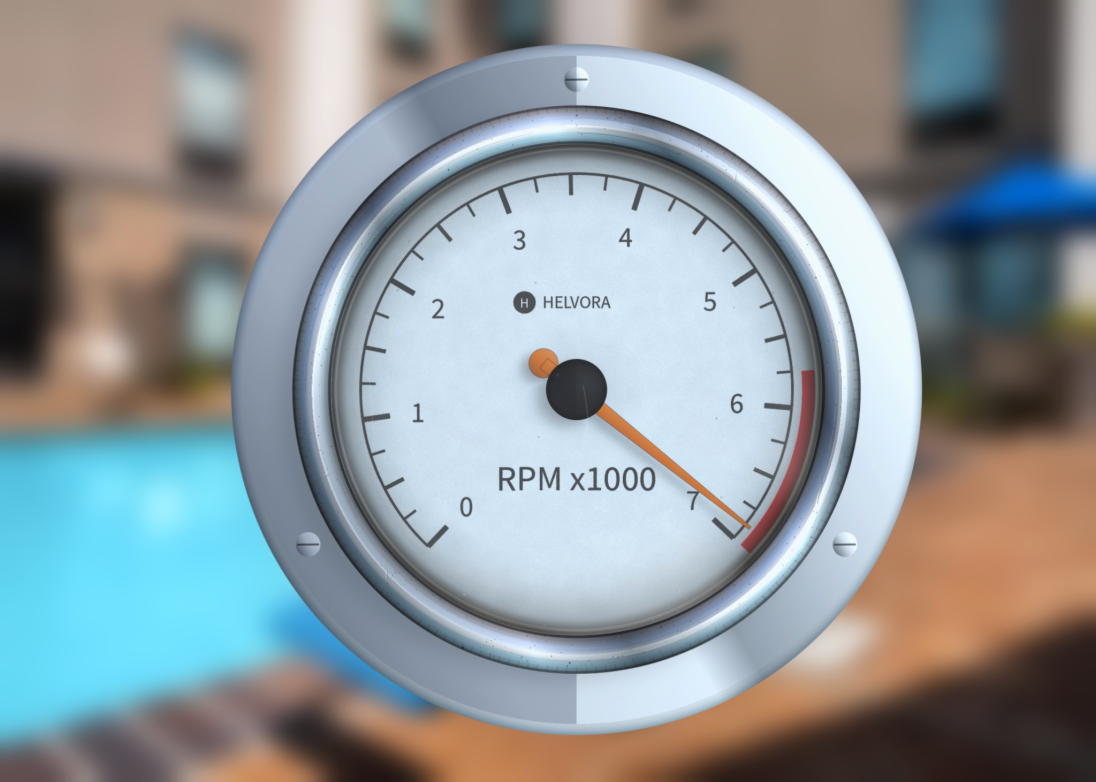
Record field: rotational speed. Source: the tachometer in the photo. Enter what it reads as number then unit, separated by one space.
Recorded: 6875 rpm
